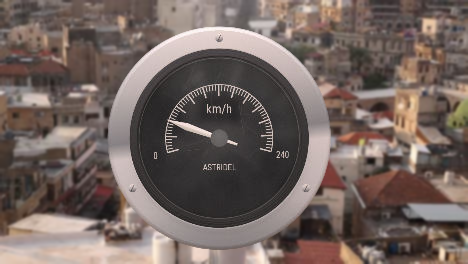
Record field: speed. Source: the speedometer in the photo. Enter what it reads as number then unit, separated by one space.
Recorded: 40 km/h
